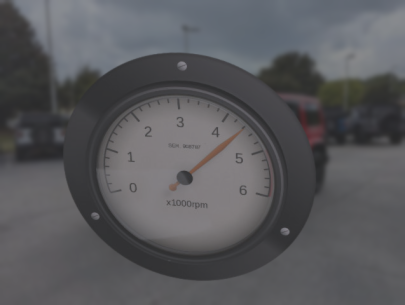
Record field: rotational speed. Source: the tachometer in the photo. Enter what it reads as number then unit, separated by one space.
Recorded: 4400 rpm
